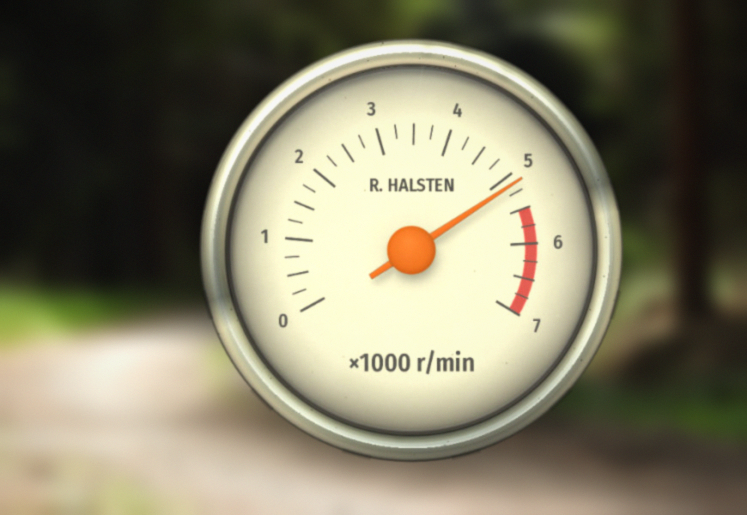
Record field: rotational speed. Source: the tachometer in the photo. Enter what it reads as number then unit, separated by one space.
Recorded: 5125 rpm
